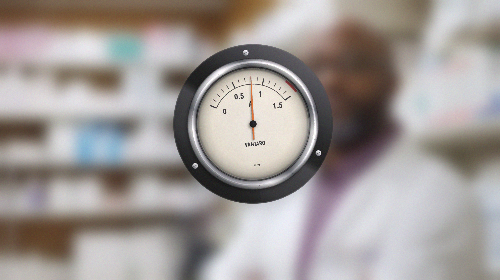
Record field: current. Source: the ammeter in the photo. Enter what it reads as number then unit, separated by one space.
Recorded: 0.8 A
